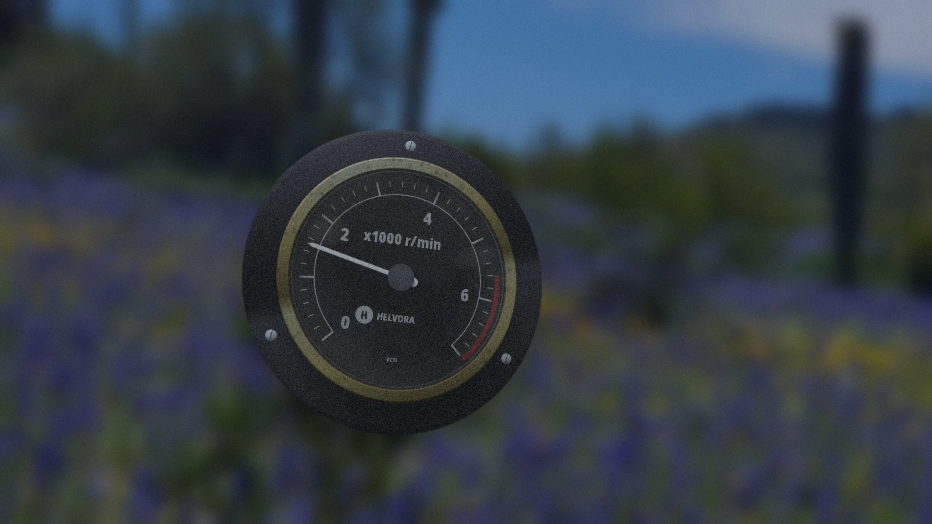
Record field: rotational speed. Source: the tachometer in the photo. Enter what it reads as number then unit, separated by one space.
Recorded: 1500 rpm
